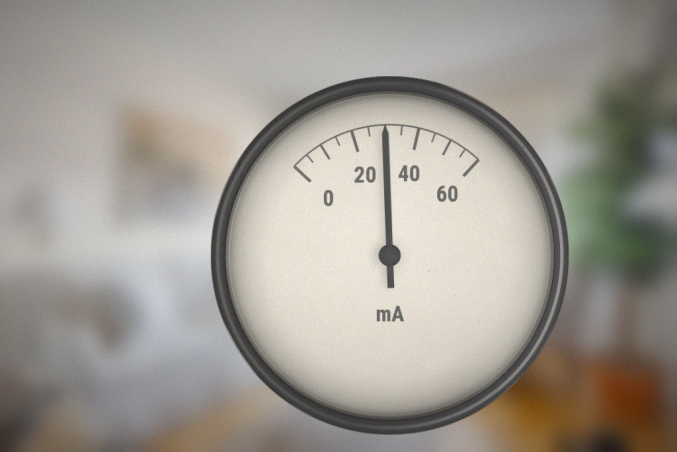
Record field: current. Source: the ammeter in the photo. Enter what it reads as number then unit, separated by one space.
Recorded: 30 mA
